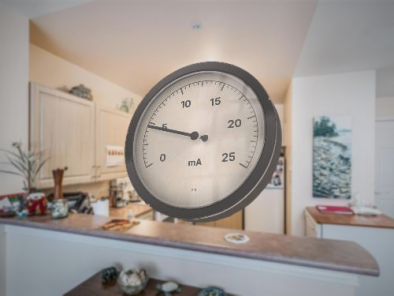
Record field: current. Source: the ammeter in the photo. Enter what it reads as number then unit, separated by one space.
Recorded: 4.5 mA
